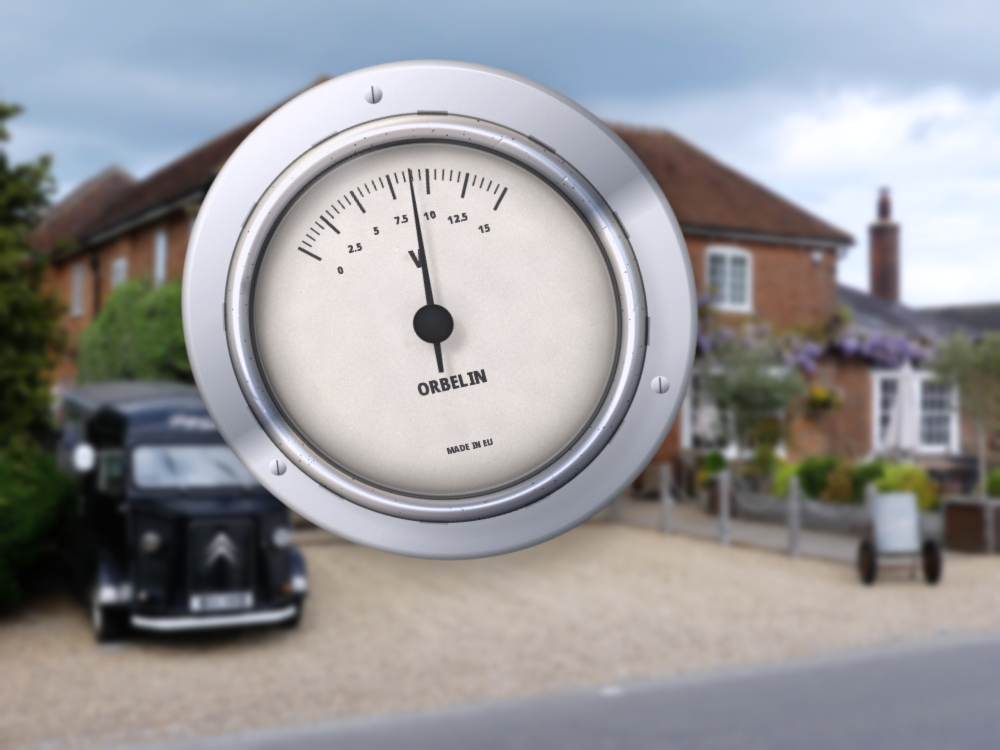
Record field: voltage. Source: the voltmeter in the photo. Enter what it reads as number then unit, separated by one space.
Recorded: 9 V
